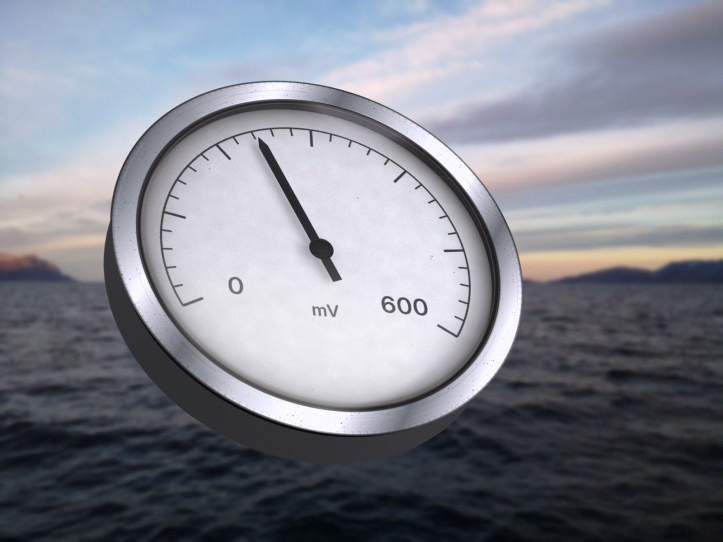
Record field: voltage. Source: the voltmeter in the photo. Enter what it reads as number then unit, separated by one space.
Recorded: 240 mV
